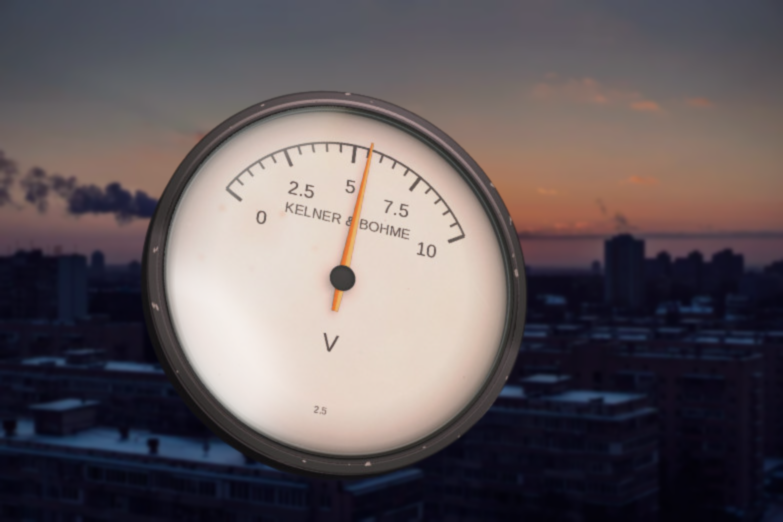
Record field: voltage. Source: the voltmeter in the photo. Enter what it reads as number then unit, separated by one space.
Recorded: 5.5 V
